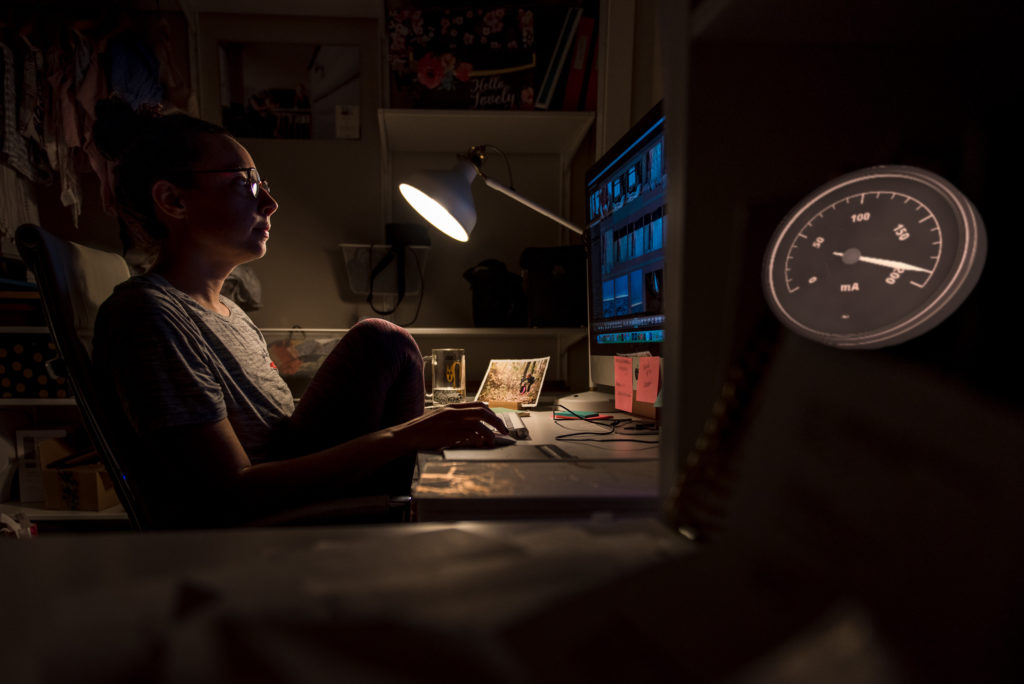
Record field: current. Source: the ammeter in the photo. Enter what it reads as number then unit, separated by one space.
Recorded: 190 mA
